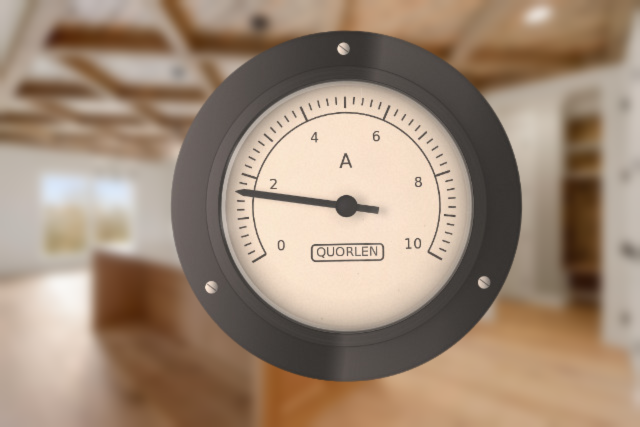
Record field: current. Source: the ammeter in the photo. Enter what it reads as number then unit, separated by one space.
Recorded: 1.6 A
